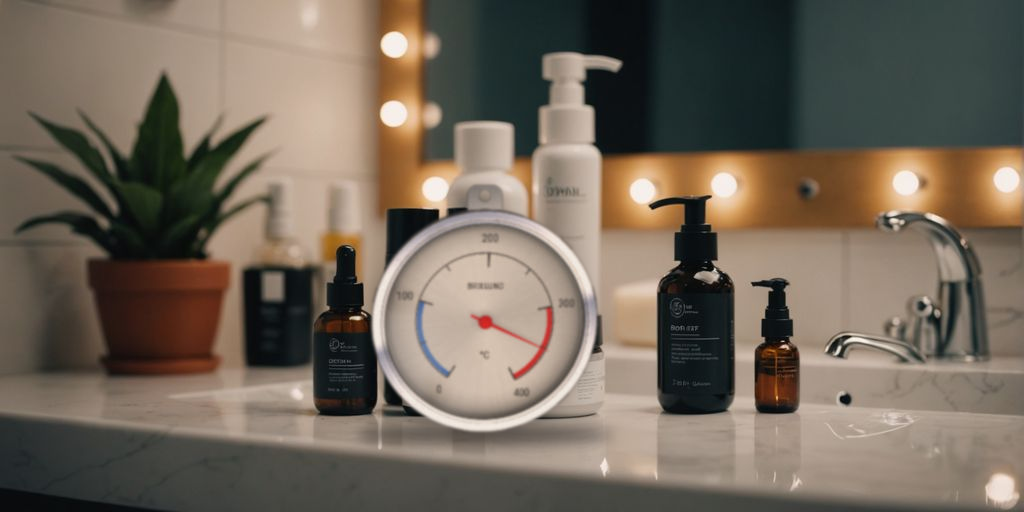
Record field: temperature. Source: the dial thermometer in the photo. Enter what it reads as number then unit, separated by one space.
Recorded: 350 °C
